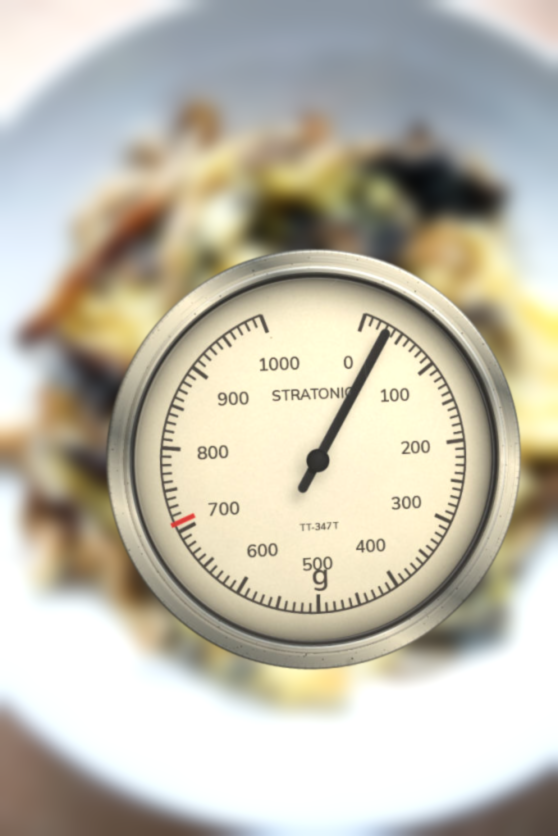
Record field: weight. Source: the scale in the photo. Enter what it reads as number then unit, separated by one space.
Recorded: 30 g
